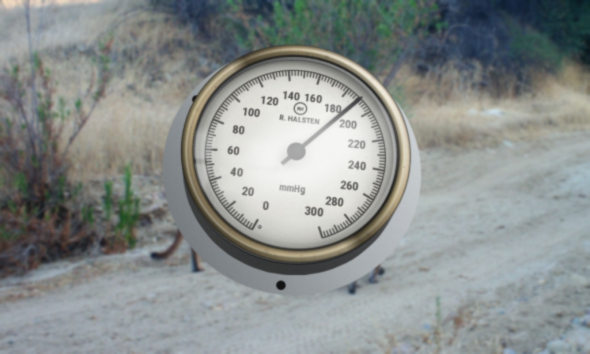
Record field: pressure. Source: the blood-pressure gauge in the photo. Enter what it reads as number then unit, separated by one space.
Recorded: 190 mmHg
